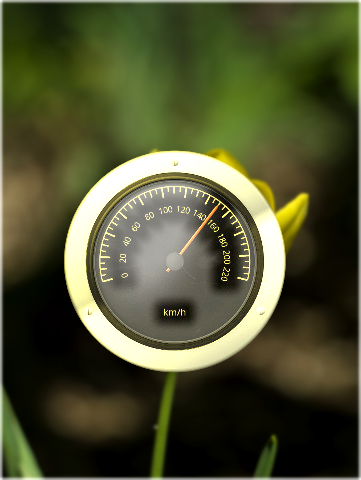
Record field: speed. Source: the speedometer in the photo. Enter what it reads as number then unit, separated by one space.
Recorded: 150 km/h
